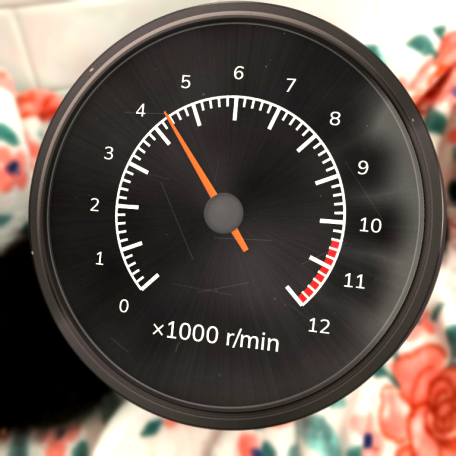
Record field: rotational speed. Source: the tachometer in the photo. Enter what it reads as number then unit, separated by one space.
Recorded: 4400 rpm
